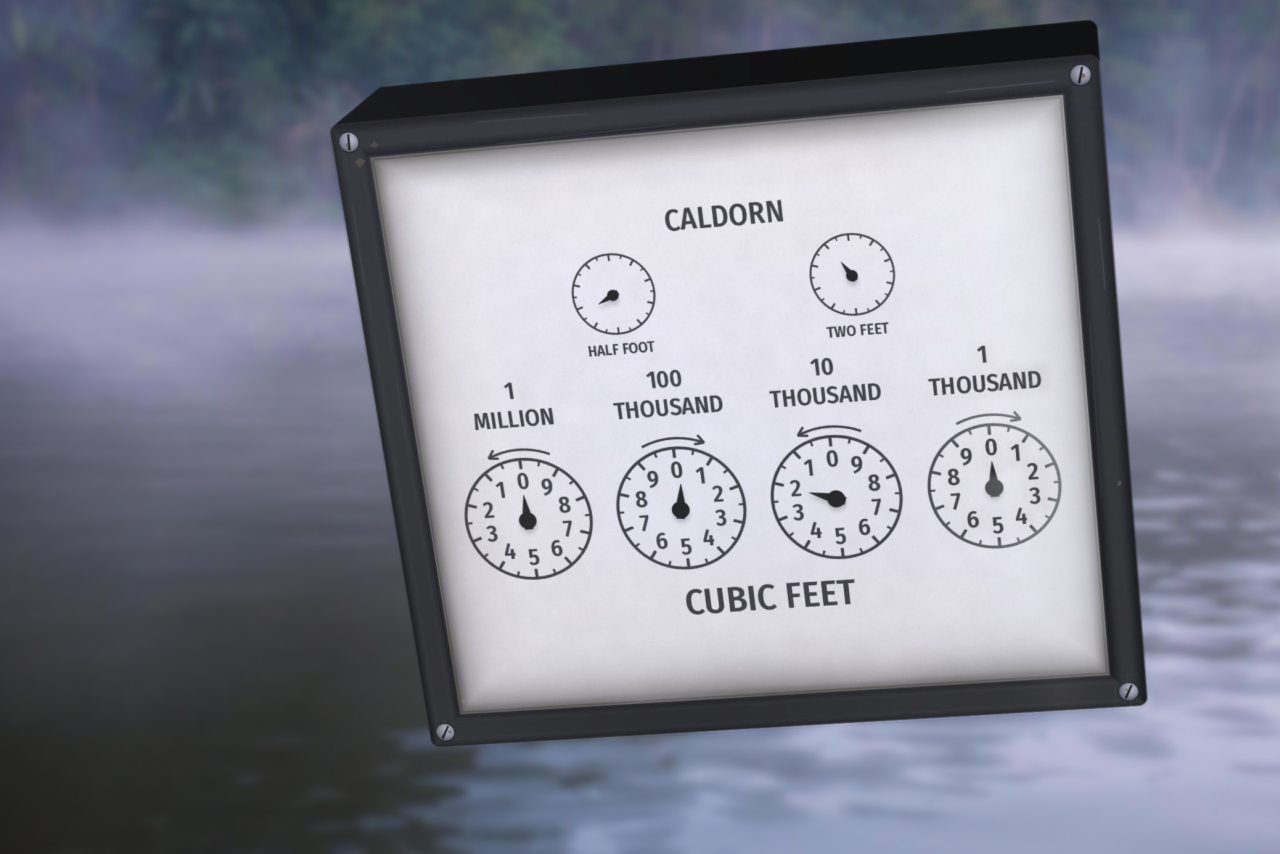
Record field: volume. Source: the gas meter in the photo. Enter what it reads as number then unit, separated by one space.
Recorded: 2000 ft³
